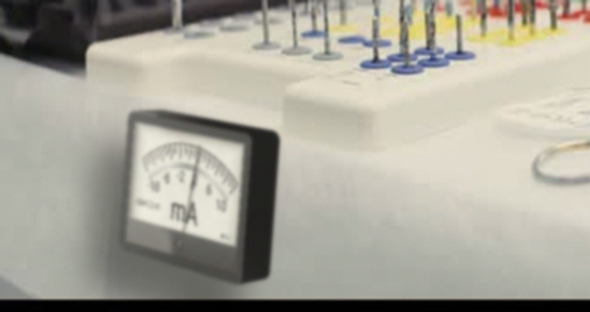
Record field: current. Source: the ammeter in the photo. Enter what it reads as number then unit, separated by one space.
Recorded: 2 mA
